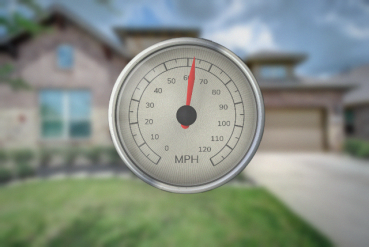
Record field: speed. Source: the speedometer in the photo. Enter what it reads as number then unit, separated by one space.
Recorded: 62.5 mph
